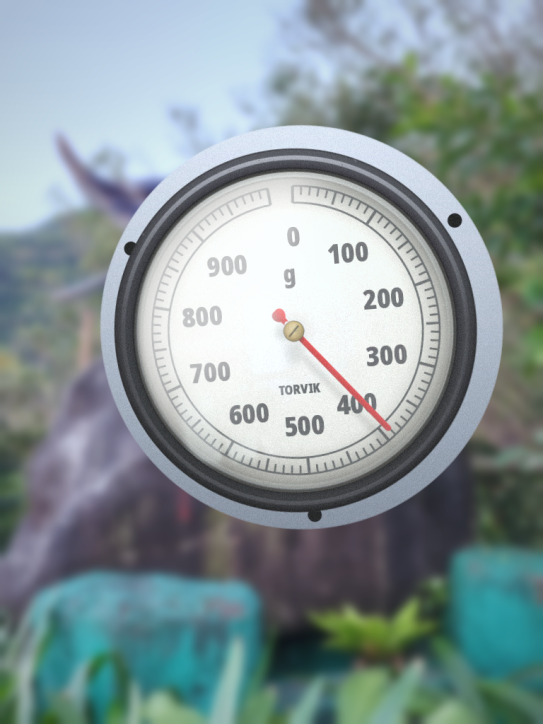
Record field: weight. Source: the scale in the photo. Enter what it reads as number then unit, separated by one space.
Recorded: 390 g
